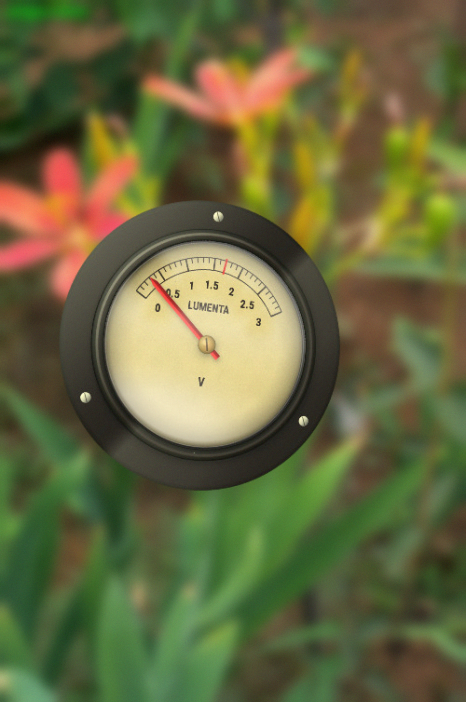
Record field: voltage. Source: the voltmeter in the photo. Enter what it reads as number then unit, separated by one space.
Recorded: 0.3 V
